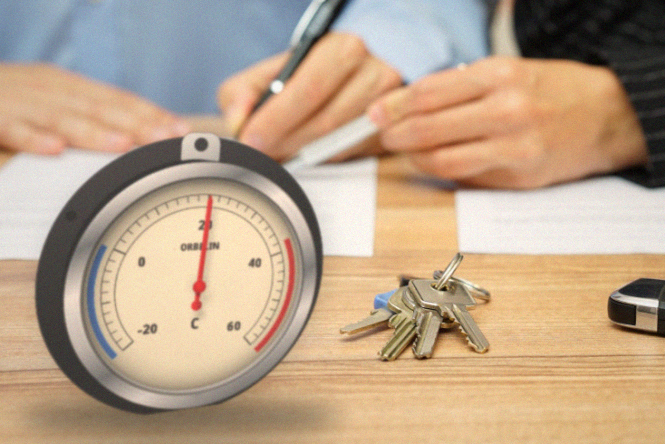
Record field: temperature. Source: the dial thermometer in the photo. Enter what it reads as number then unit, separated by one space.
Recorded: 20 °C
